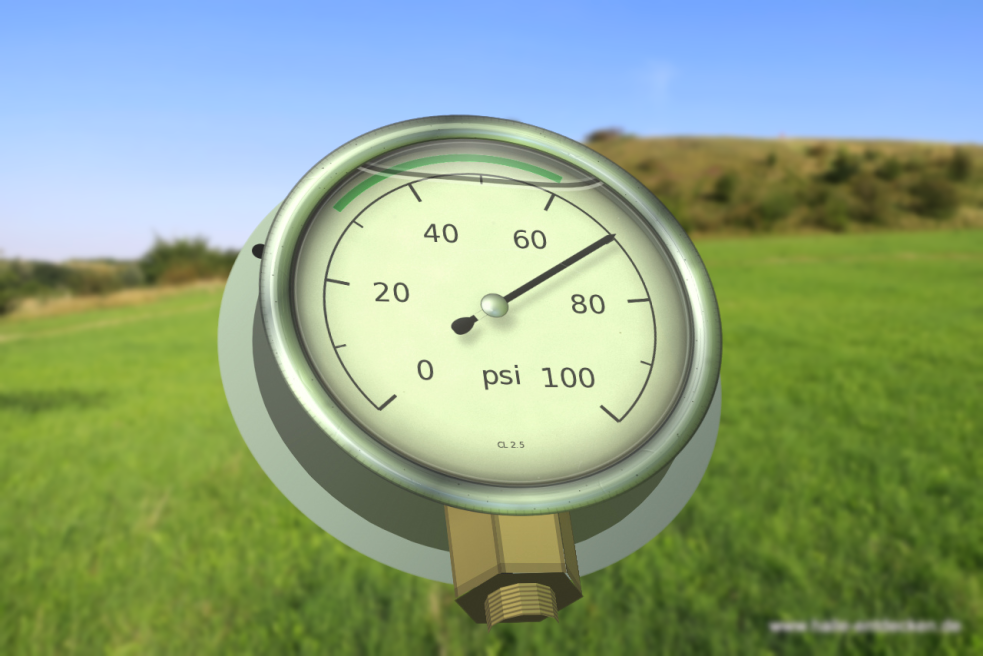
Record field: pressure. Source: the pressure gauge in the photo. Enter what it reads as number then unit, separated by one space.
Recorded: 70 psi
